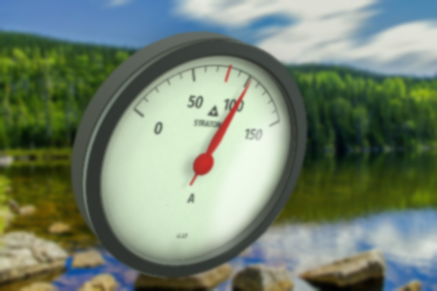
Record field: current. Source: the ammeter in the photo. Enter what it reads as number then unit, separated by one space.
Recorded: 100 A
